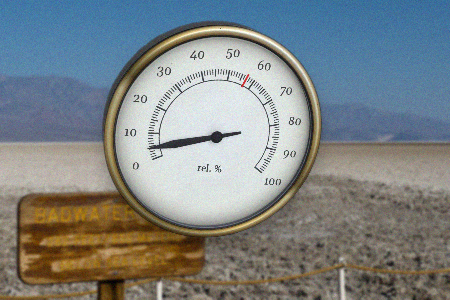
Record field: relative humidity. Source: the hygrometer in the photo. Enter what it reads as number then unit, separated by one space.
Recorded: 5 %
